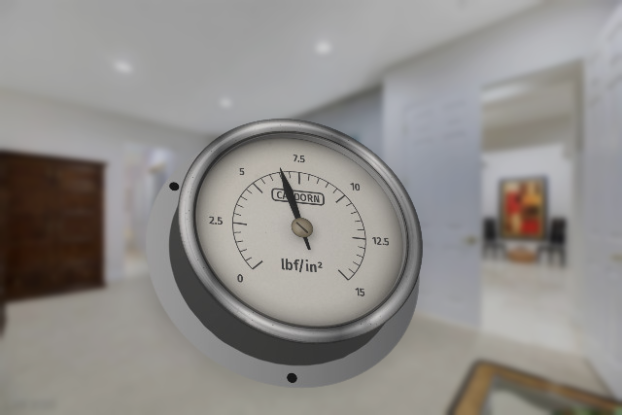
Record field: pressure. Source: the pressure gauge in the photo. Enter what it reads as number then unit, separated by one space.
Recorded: 6.5 psi
